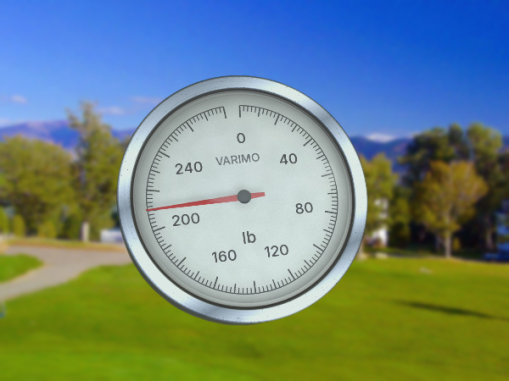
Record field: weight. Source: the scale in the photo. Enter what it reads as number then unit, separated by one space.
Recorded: 210 lb
